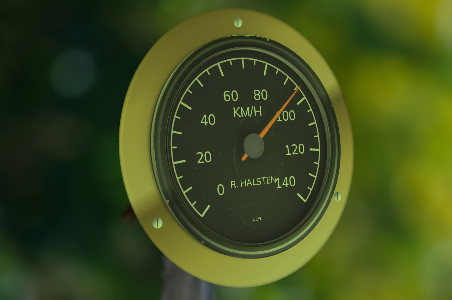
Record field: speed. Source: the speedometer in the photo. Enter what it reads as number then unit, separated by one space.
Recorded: 95 km/h
